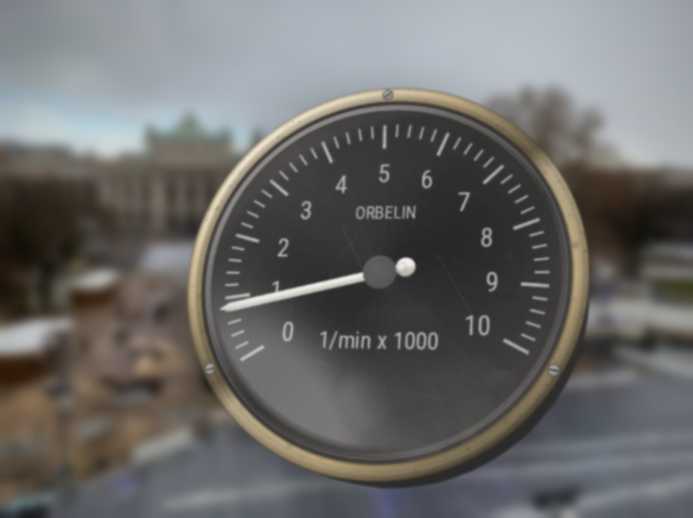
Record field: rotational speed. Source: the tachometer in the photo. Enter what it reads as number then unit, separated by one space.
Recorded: 800 rpm
